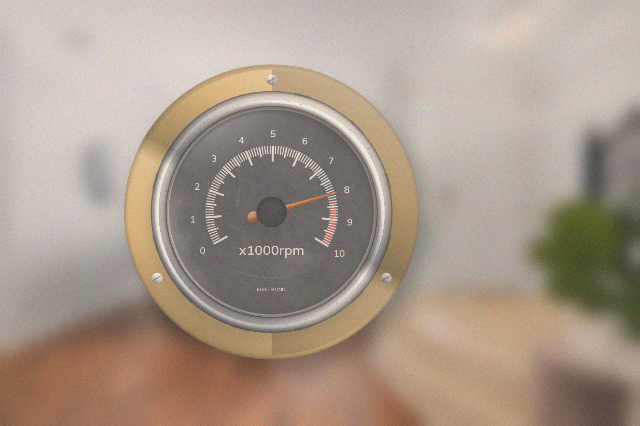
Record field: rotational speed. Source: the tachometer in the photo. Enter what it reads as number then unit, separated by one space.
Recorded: 8000 rpm
